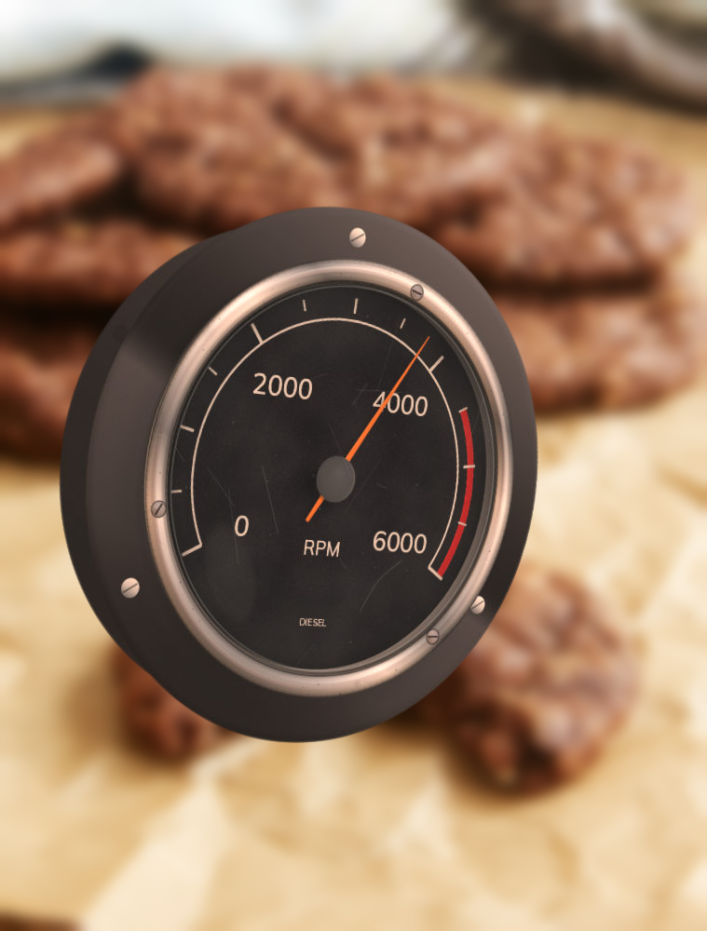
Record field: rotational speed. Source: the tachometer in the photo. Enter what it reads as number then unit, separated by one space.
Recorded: 3750 rpm
